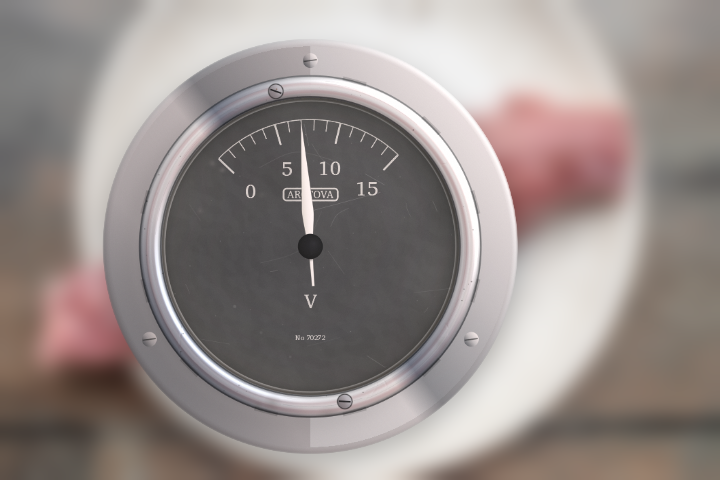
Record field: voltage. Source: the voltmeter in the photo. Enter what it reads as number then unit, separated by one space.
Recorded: 7 V
